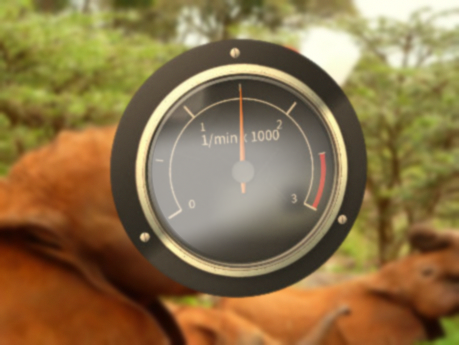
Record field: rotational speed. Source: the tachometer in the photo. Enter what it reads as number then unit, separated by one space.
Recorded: 1500 rpm
